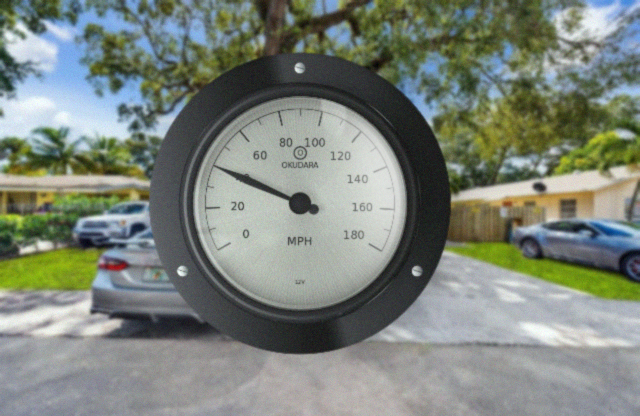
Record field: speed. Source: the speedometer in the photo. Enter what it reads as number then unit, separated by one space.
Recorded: 40 mph
